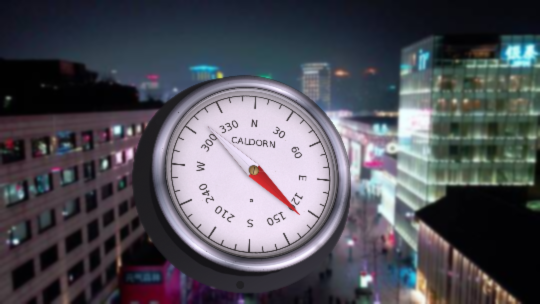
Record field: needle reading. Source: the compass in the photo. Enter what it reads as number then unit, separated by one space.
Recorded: 130 °
